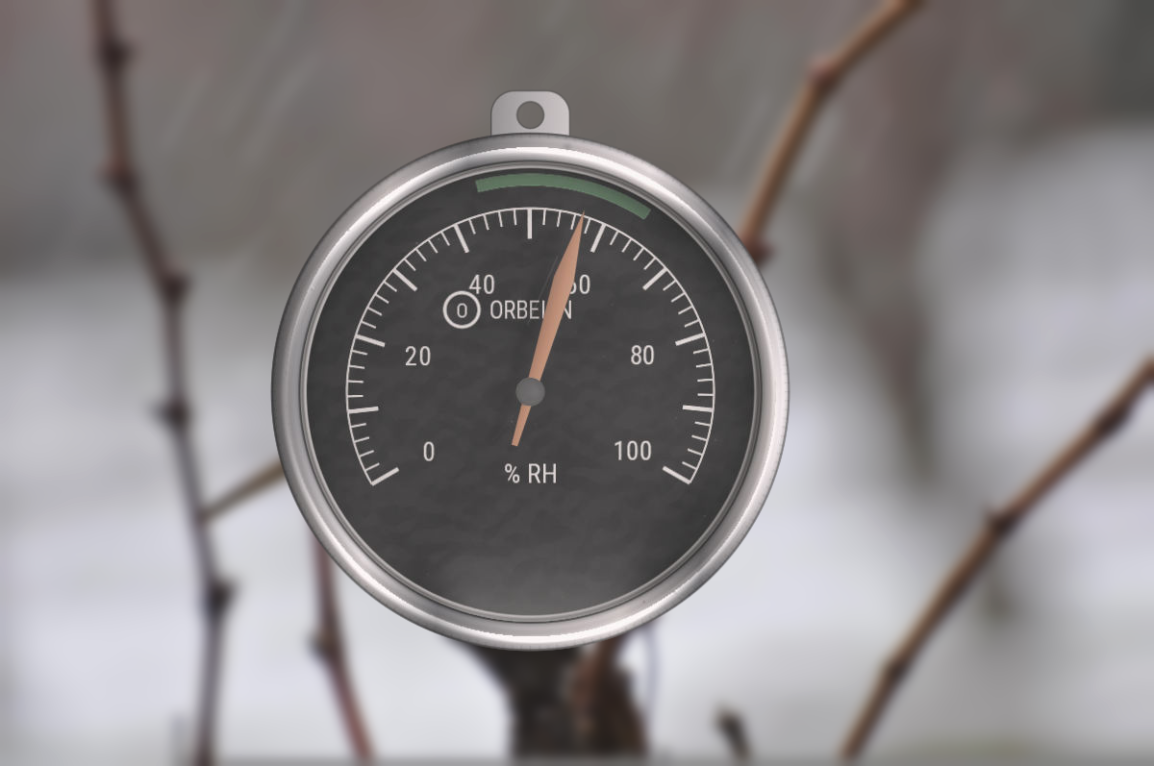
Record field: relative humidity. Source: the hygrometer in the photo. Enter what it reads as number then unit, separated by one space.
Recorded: 57 %
